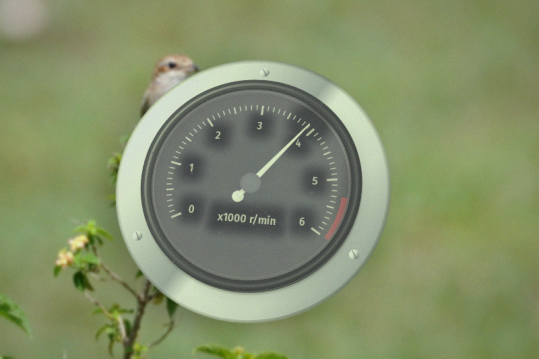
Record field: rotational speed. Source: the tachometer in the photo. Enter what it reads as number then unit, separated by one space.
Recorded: 3900 rpm
